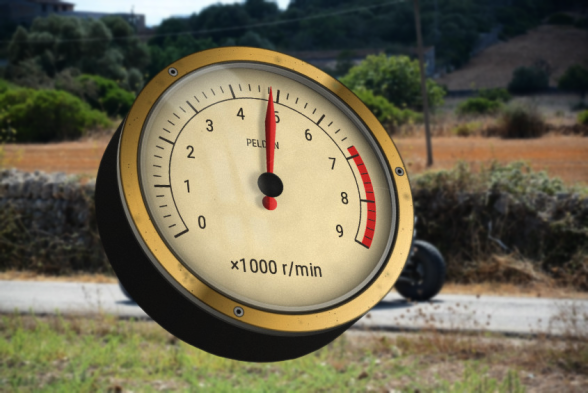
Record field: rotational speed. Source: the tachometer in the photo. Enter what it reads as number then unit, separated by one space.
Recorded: 4800 rpm
